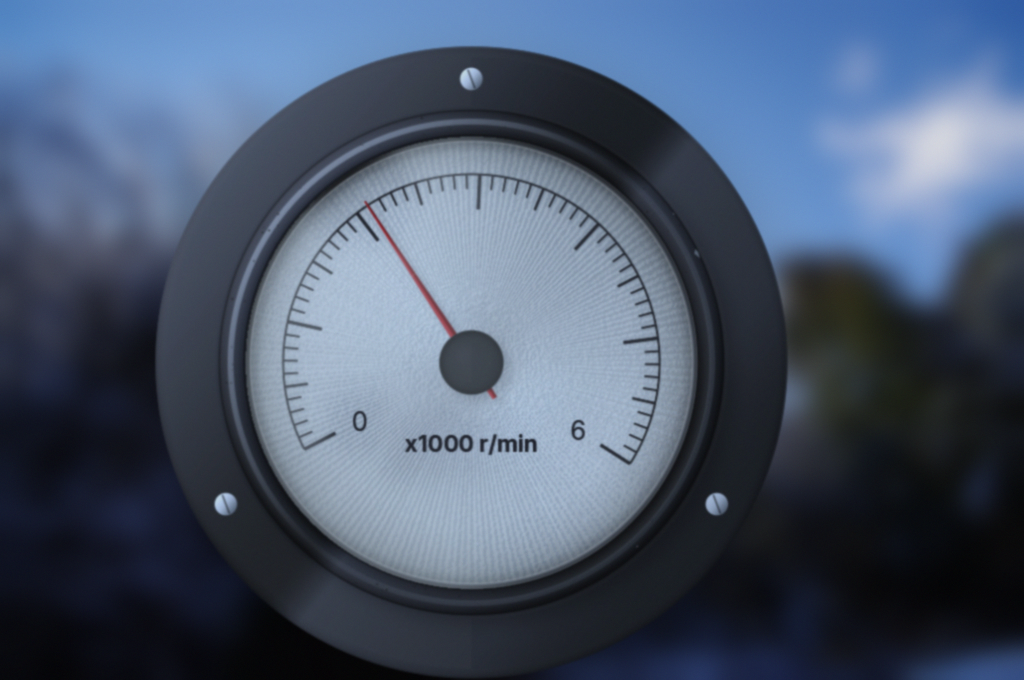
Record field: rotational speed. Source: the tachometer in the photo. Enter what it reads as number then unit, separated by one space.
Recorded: 2100 rpm
